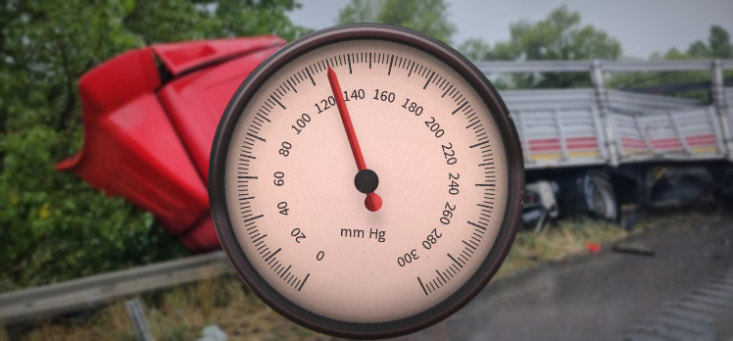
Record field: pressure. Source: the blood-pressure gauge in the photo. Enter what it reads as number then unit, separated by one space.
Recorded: 130 mmHg
